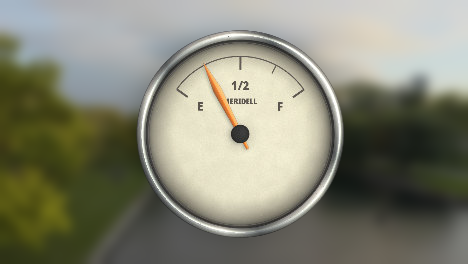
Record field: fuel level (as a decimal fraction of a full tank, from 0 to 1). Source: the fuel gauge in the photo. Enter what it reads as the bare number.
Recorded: 0.25
